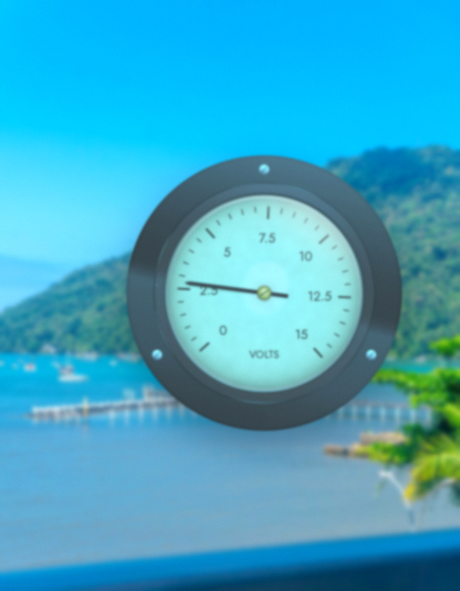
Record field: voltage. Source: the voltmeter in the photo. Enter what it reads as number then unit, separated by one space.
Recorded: 2.75 V
